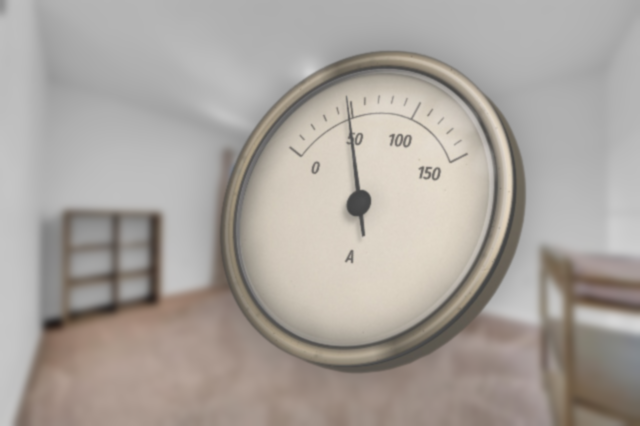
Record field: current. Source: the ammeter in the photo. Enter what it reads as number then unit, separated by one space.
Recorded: 50 A
